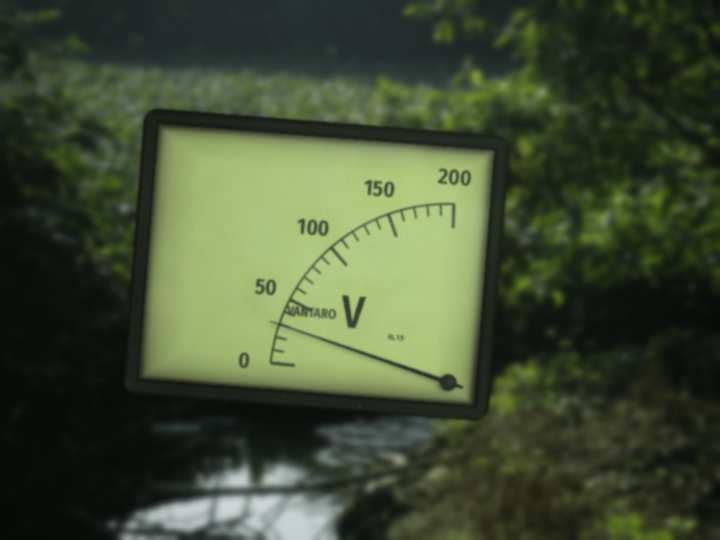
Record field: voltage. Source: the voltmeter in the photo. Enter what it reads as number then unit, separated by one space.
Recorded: 30 V
